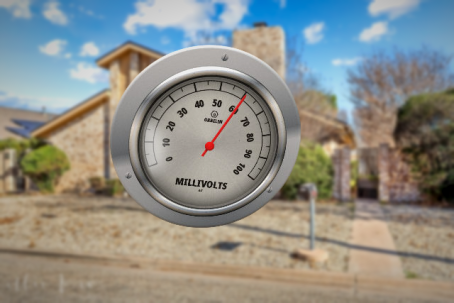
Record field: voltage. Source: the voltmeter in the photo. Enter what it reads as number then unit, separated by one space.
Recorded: 60 mV
